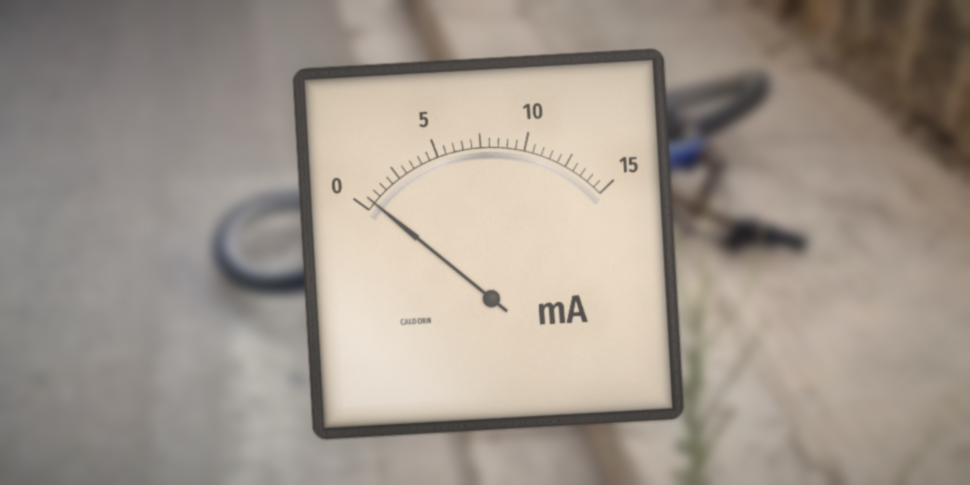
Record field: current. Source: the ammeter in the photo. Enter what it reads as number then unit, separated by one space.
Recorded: 0.5 mA
